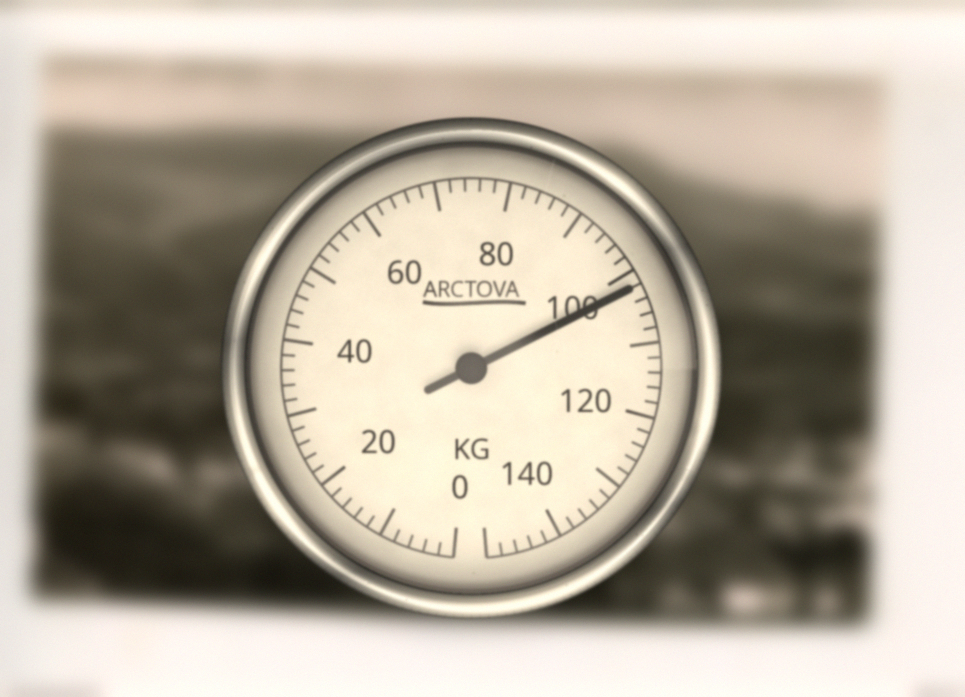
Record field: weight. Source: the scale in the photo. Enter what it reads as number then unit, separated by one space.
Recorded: 102 kg
